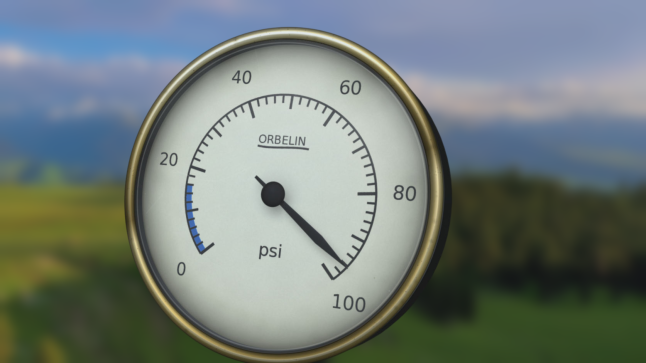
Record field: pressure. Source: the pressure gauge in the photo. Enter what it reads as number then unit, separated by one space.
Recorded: 96 psi
